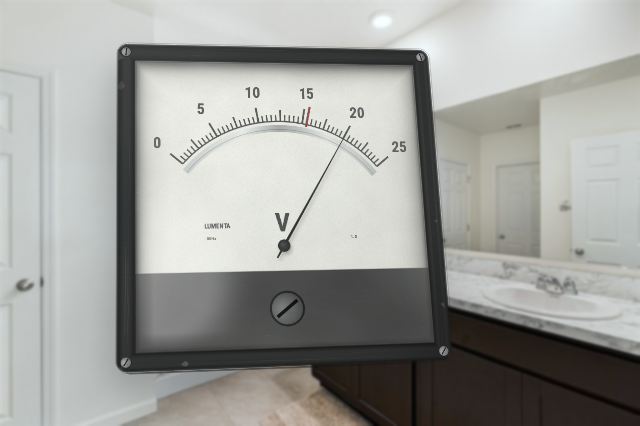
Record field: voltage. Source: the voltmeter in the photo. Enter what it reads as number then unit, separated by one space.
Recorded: 20 V
